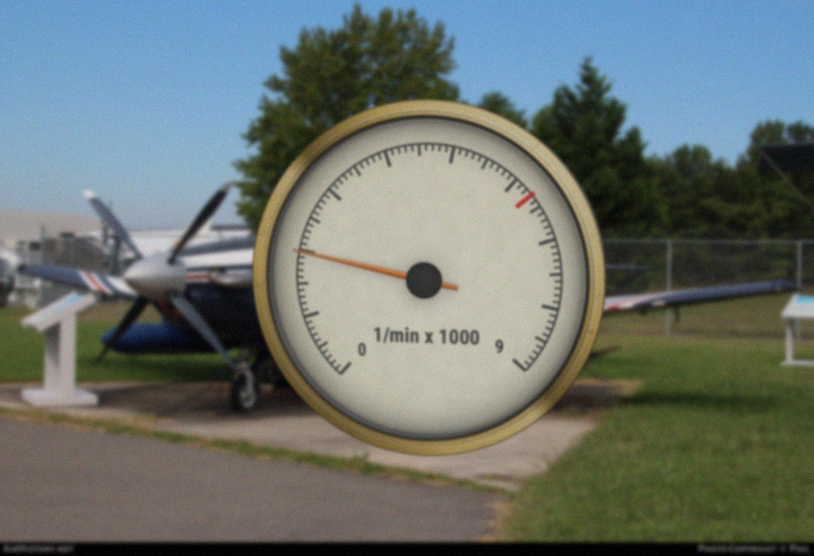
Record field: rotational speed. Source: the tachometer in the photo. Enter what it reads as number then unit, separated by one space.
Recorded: 2000 rpm
